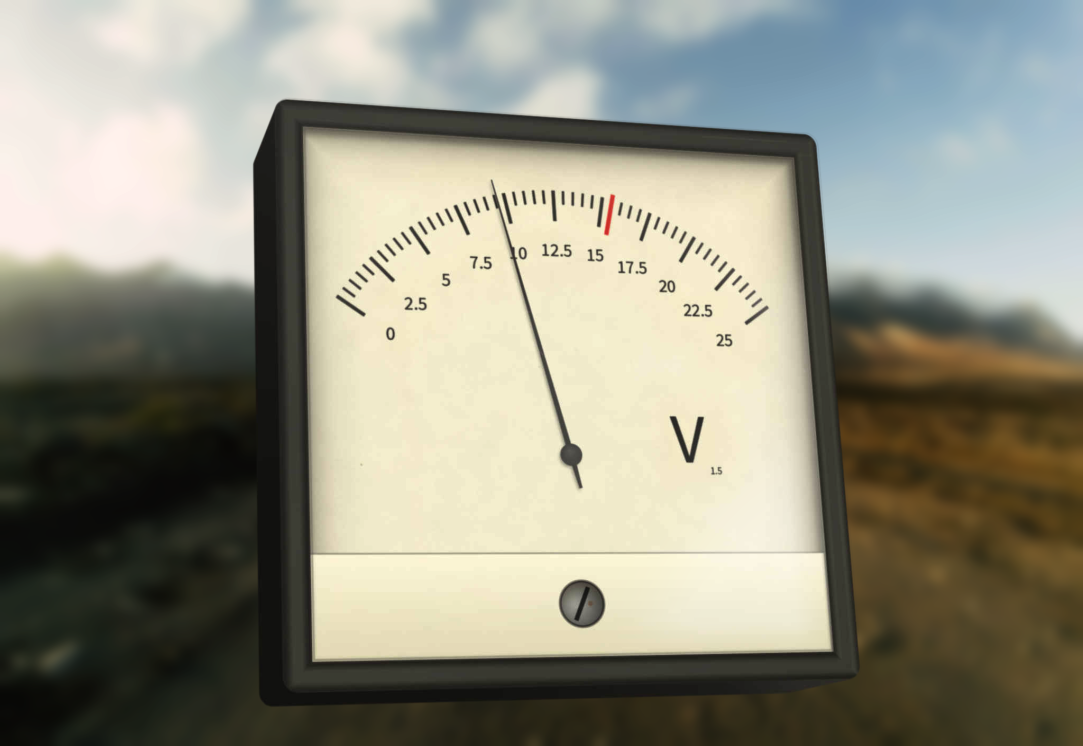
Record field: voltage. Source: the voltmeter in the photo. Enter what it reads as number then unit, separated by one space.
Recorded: 9.5 V
